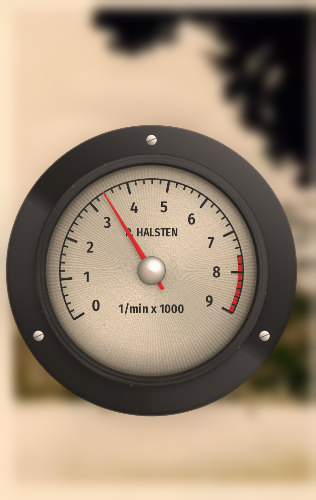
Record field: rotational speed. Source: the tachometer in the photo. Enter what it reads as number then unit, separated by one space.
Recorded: 3400 rpm
